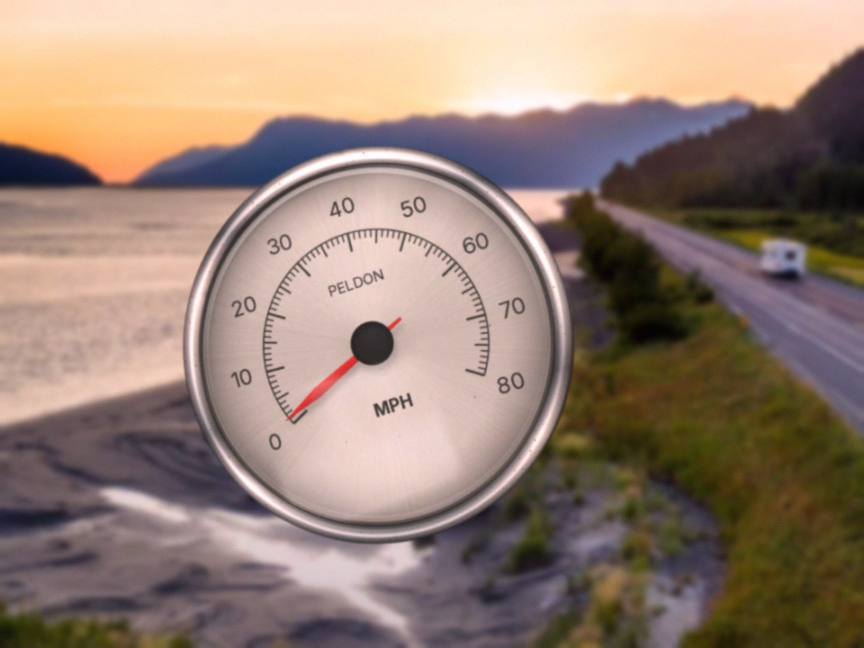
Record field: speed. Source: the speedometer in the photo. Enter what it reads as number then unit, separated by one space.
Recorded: 1 mph
